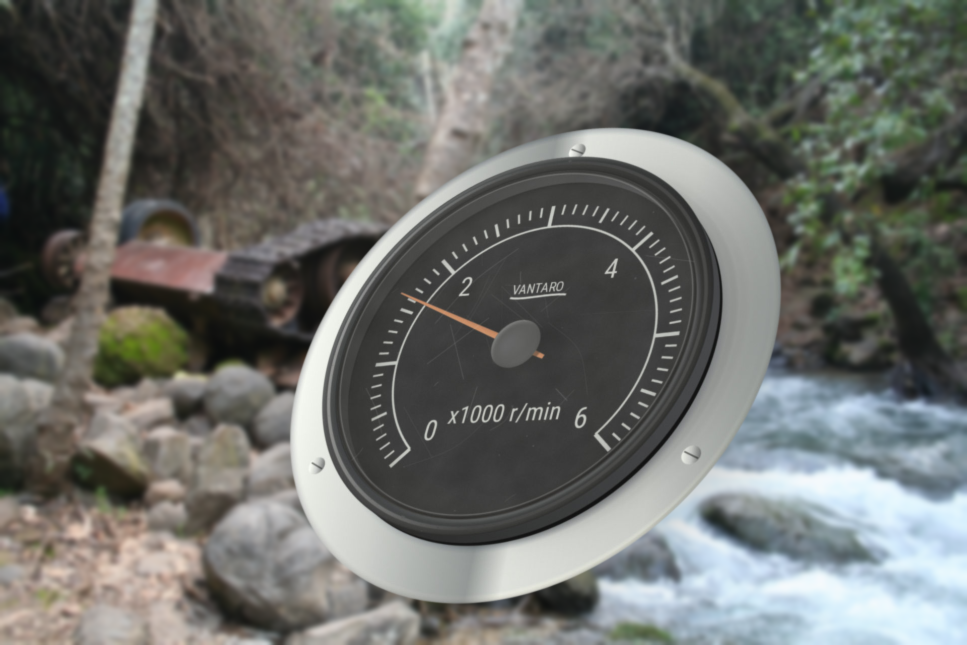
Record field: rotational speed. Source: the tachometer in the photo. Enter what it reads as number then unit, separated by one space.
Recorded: 1600 rpm
